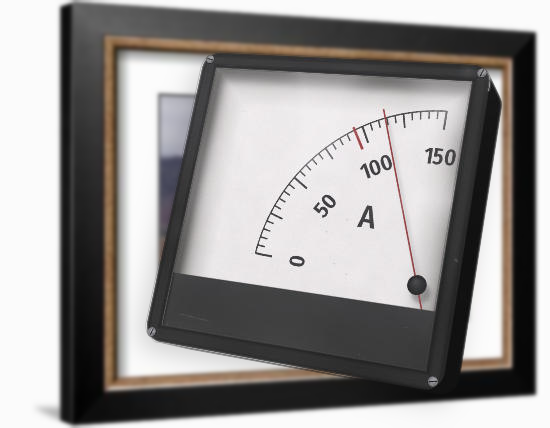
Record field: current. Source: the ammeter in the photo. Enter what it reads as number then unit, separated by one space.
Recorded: 115 A
